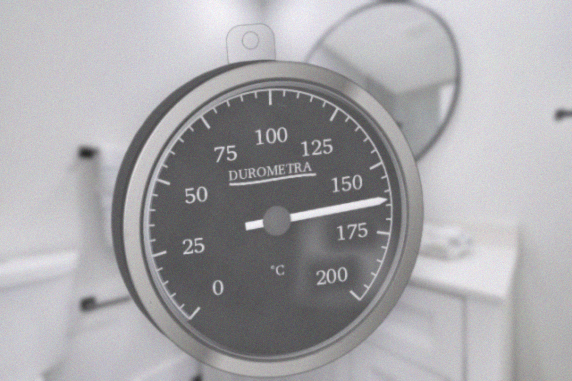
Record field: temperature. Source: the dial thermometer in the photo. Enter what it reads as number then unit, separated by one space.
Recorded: 162.5 °C
